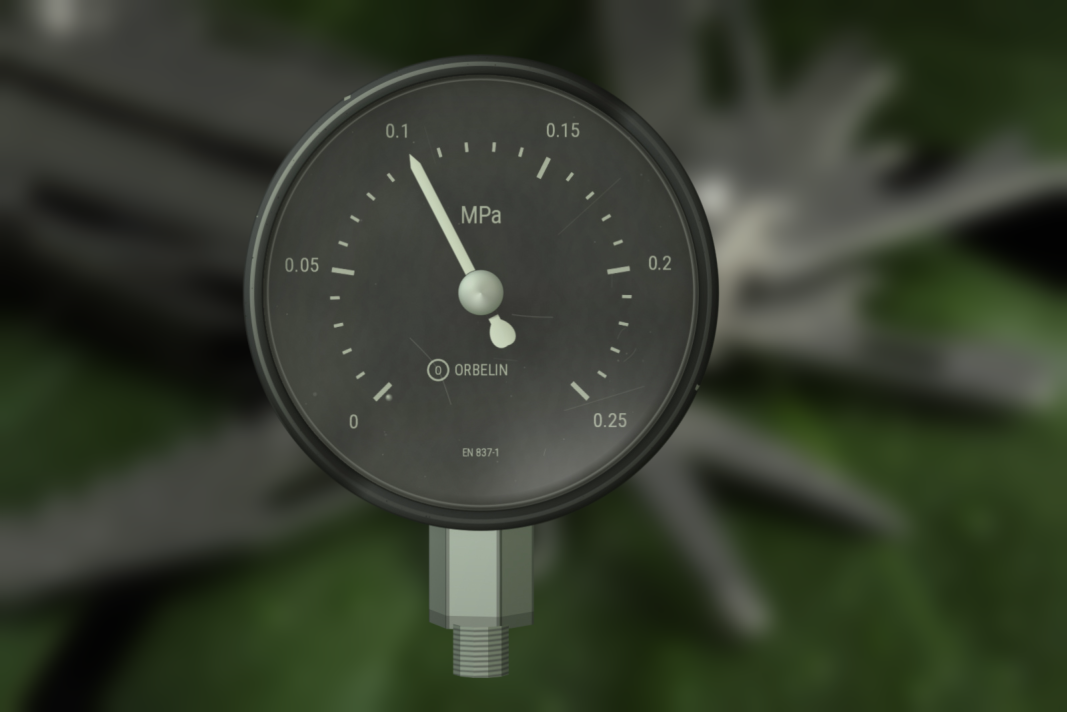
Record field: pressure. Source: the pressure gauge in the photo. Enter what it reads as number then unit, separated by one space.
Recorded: 0.1 MPa
